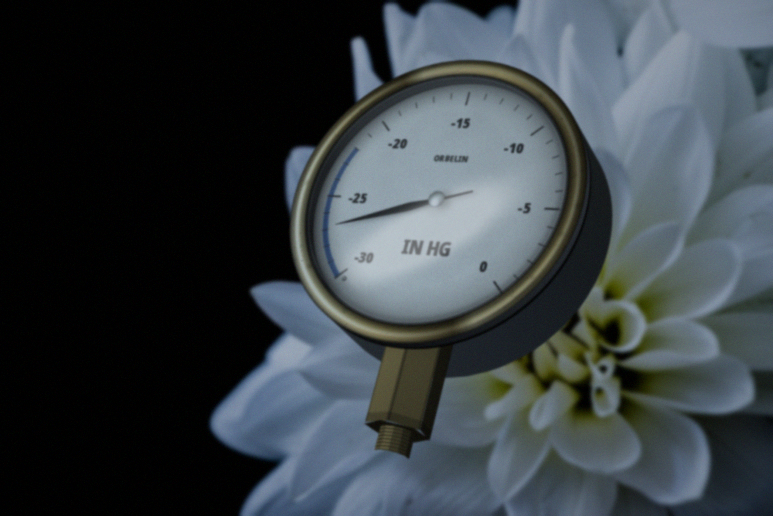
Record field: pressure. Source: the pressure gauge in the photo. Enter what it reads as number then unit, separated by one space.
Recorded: -27 inHg
